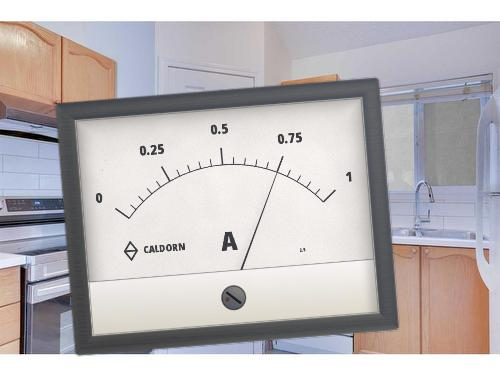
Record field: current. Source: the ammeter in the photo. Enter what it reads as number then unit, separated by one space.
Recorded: 0.75 A
